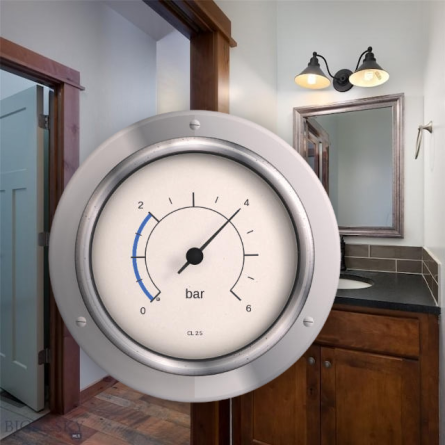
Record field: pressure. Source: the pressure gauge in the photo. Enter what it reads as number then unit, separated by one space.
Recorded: 4 bar
